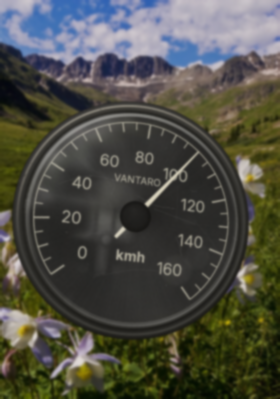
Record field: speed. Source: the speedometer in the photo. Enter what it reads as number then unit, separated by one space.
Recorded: 100 km/h
